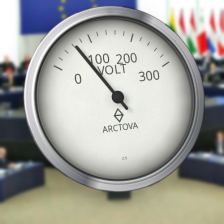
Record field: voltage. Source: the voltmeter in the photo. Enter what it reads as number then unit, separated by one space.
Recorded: 60 V
